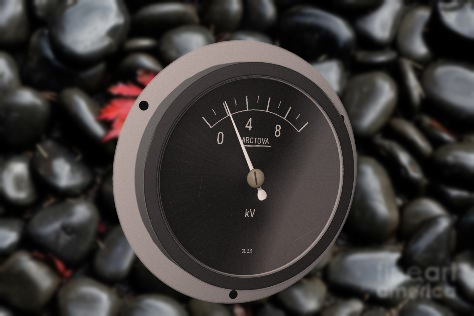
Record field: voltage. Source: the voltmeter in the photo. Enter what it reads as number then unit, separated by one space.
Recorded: 2 kV
